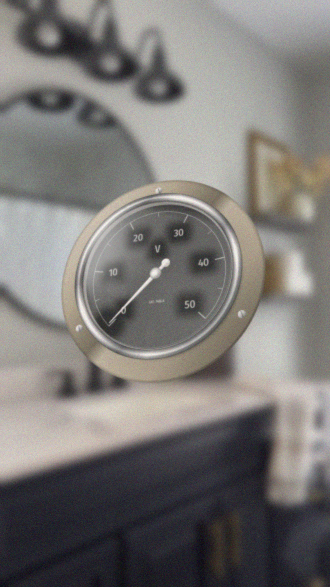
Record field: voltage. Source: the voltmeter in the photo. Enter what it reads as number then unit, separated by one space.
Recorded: 0 V
